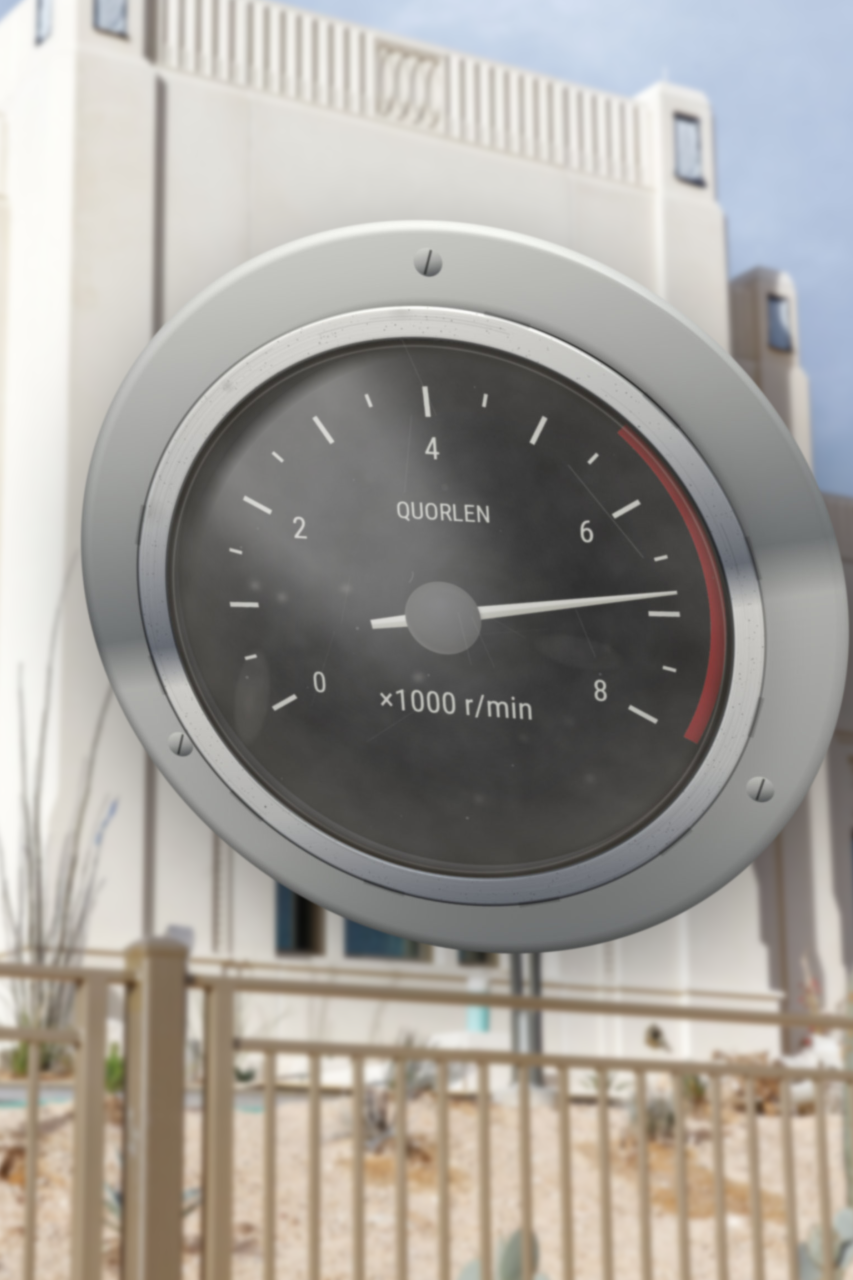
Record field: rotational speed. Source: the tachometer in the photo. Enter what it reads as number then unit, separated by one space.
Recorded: 6750 rpm
